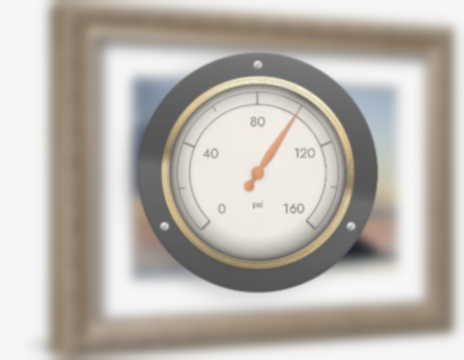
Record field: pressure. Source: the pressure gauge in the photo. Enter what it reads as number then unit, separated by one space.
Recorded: 100 psi
